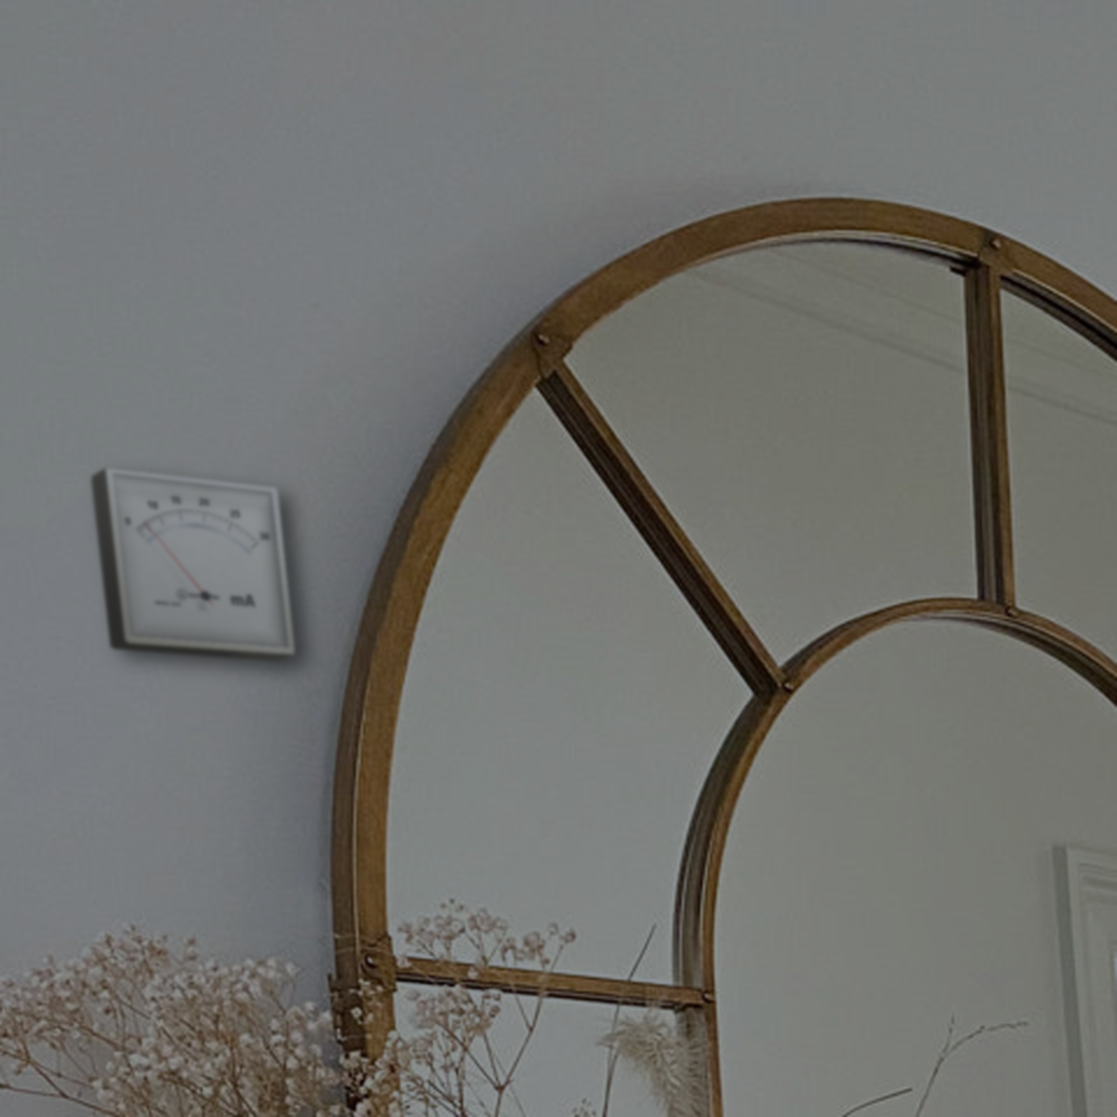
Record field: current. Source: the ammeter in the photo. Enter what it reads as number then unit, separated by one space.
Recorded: 5 mA
